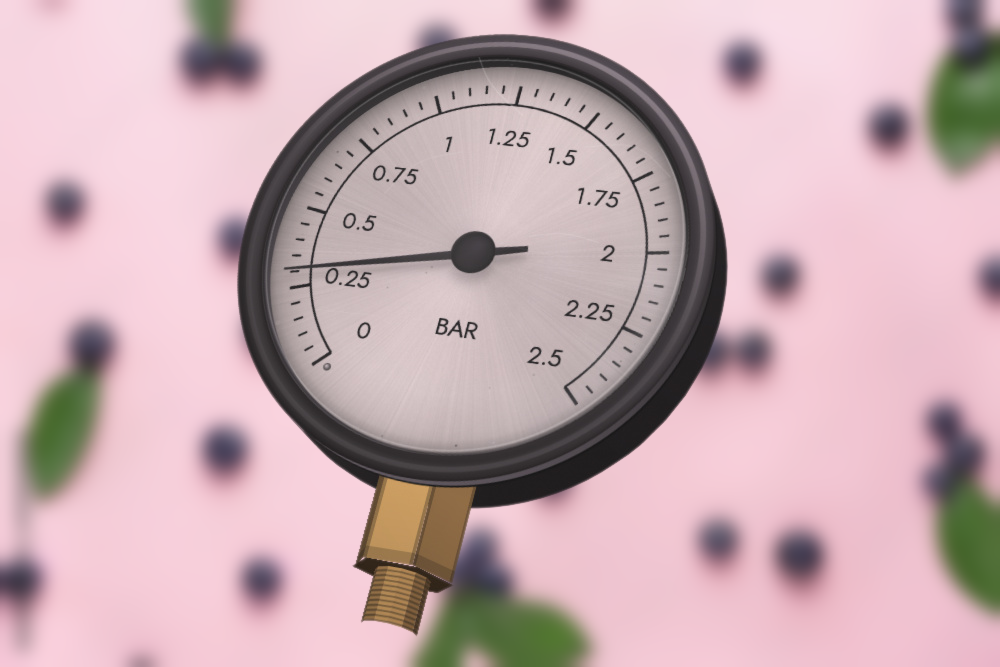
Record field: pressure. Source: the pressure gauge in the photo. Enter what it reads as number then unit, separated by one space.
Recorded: 0.3 bar
